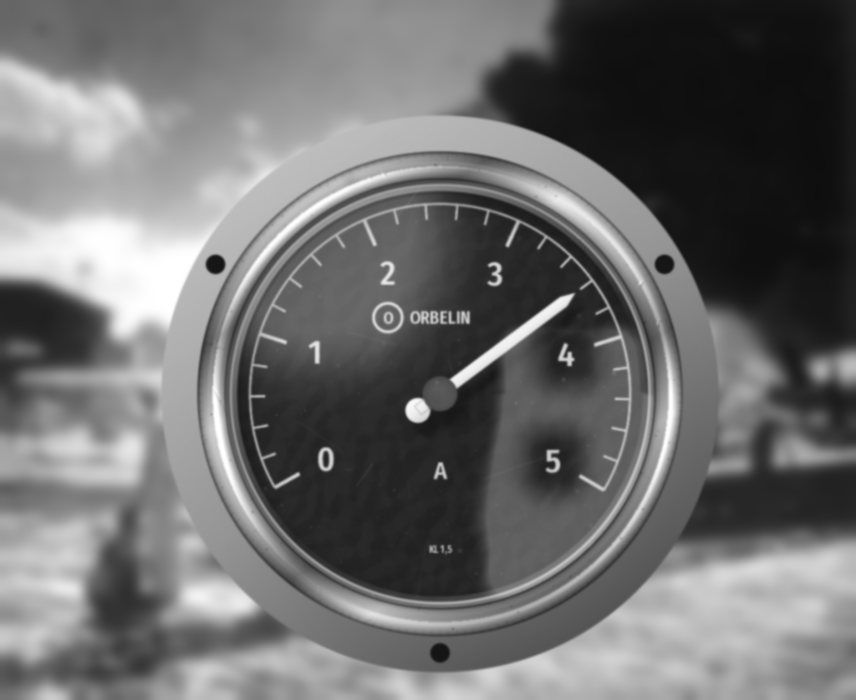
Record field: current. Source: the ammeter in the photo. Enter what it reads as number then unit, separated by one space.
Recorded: 3.6 A
